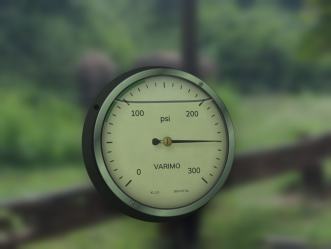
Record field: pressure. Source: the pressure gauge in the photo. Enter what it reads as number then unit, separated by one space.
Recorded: 250 psi
